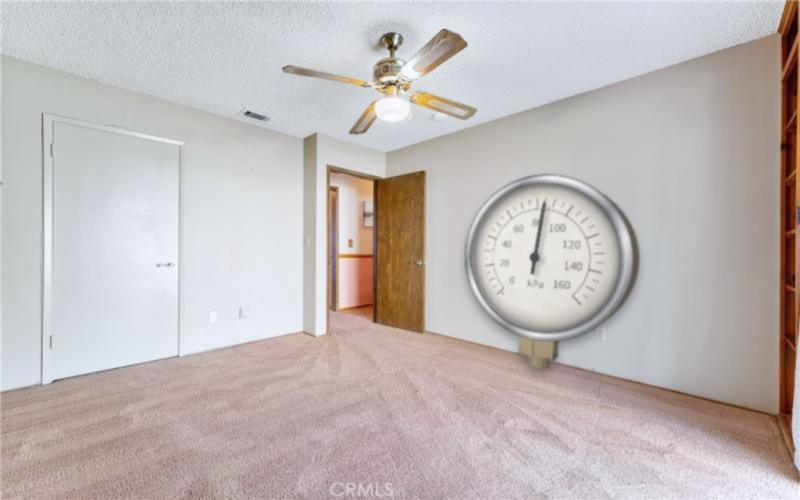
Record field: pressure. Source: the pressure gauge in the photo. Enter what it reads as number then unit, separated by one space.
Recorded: 85 kPa
